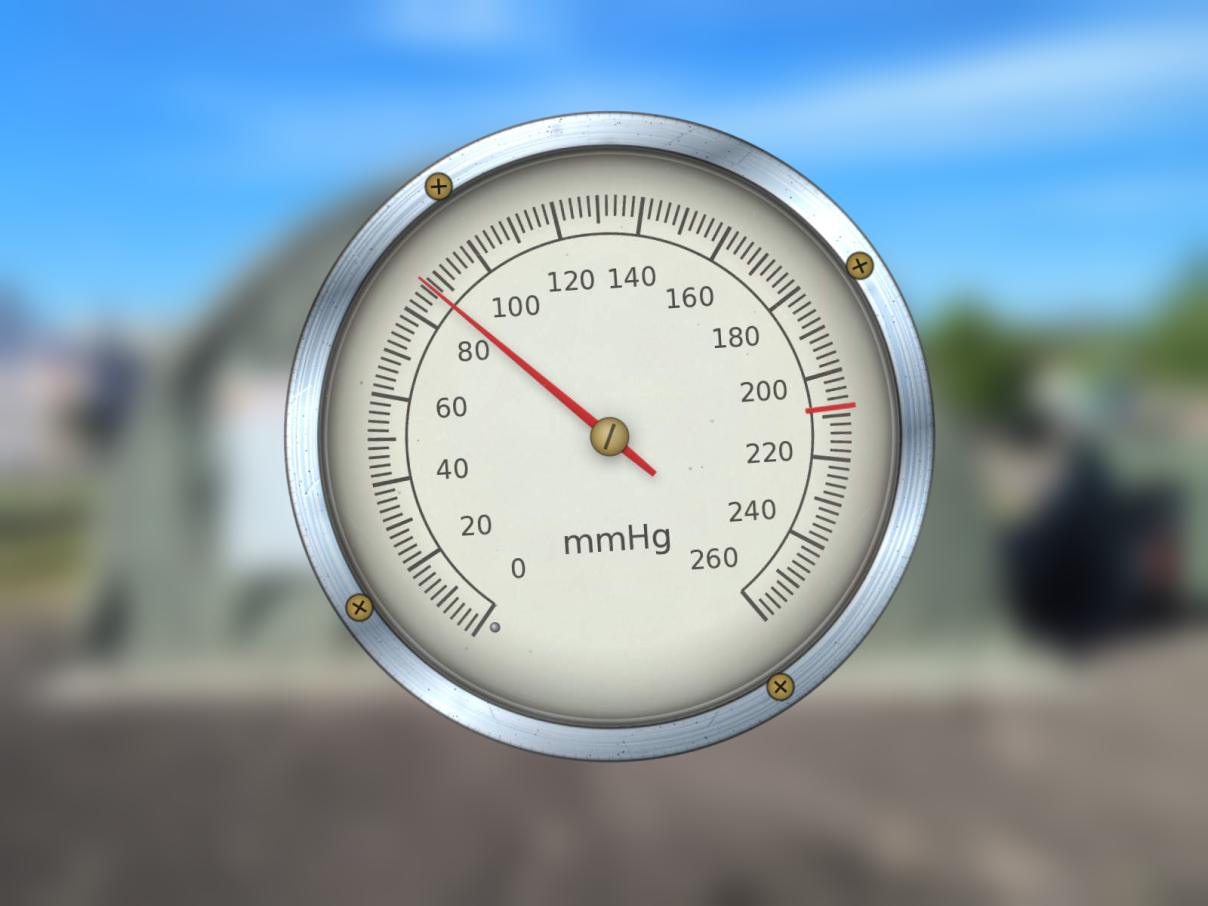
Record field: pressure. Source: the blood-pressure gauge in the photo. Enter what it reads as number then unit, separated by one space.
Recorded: 87 mmHg
